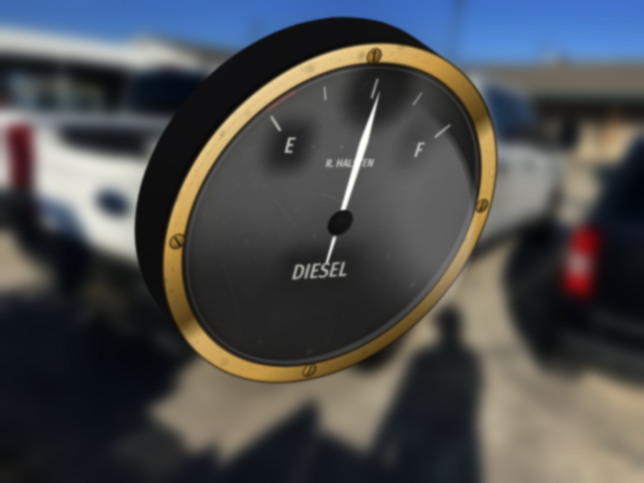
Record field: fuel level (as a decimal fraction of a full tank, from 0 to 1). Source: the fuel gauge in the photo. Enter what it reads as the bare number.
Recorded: 0.5
